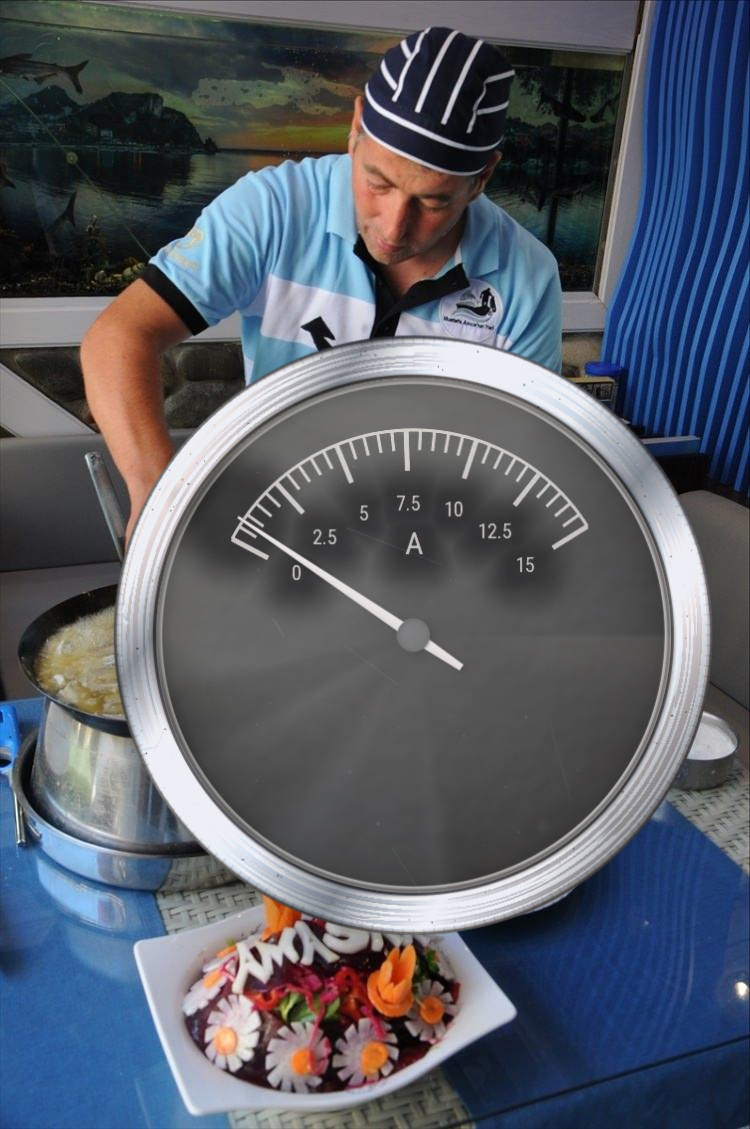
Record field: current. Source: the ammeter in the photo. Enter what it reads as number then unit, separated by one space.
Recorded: 0.75 A
